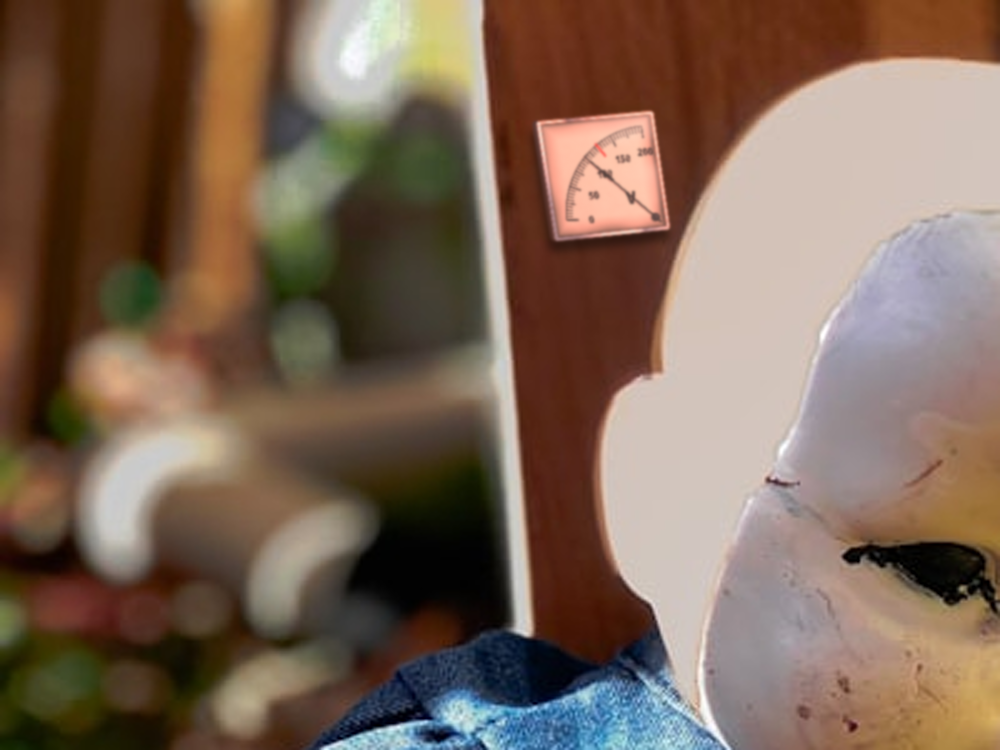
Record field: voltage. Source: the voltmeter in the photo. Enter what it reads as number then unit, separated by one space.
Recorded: 100 V
